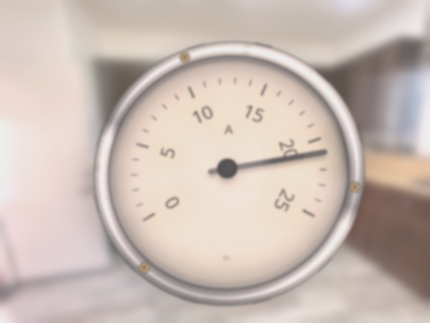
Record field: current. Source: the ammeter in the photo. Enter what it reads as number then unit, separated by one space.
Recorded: 21 A
